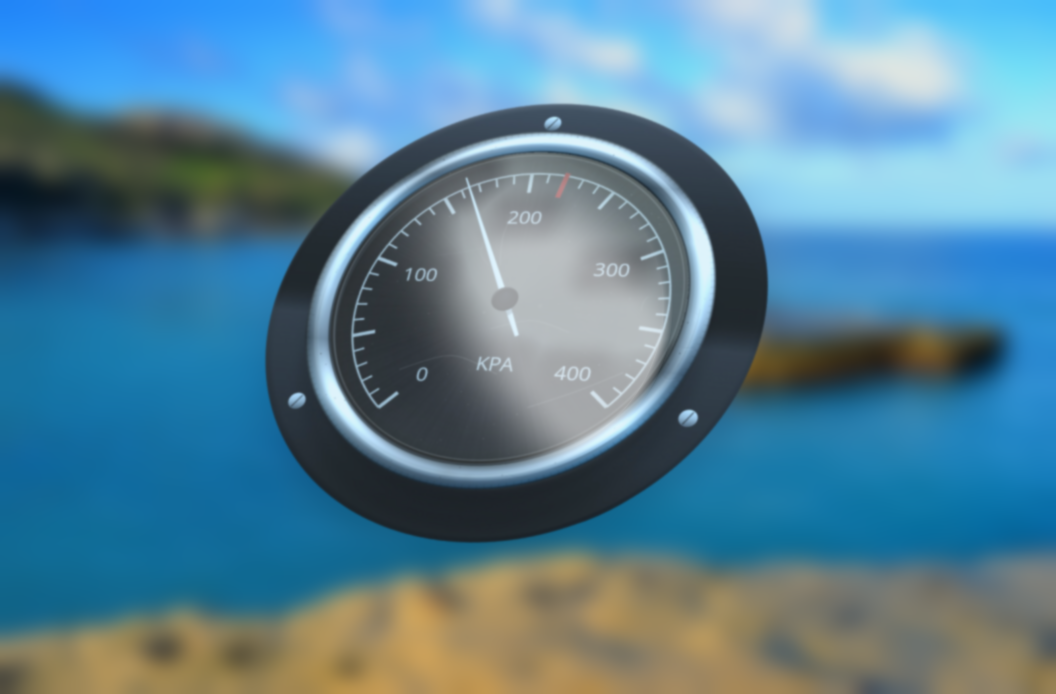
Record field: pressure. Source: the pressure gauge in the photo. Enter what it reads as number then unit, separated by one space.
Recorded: 165 kPa
